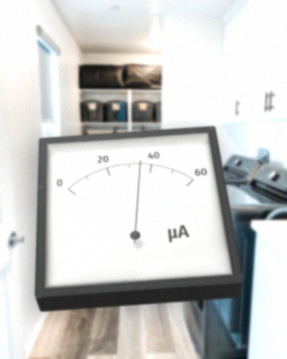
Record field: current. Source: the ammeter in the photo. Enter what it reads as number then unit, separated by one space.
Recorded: 35 µA
